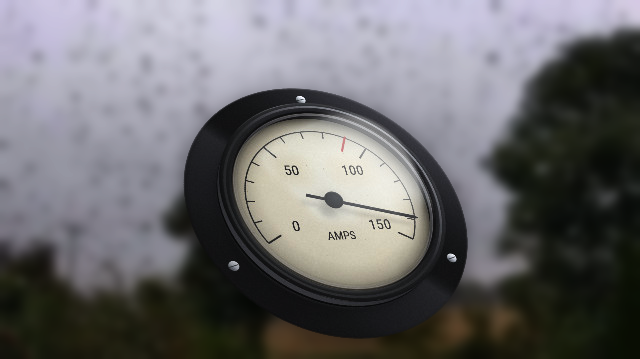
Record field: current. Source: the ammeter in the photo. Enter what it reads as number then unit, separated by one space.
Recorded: 140 A
